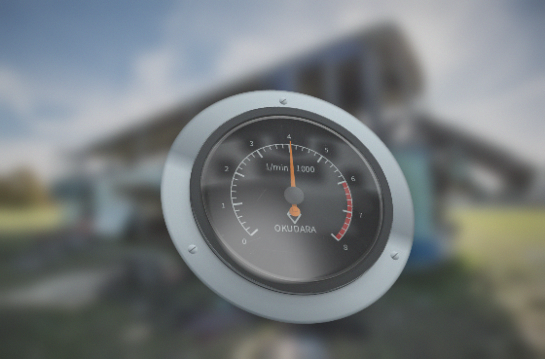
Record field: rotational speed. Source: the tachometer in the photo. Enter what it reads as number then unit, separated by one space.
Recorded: 4000 rpm
